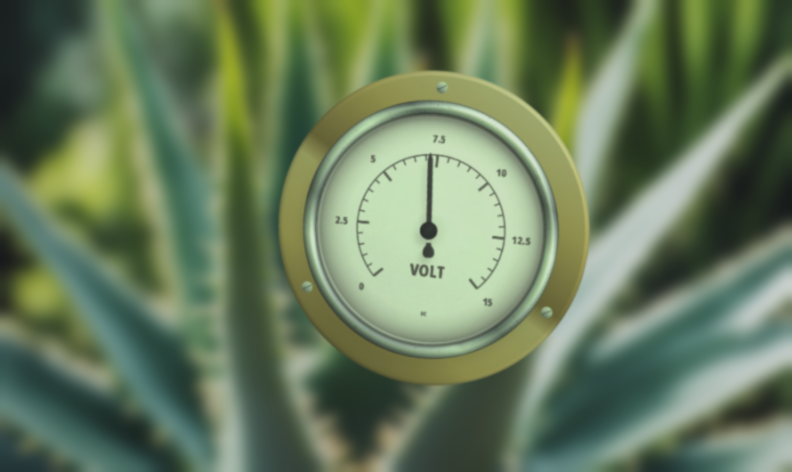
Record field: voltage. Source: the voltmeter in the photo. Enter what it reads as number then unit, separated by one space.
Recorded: 7.25 V
